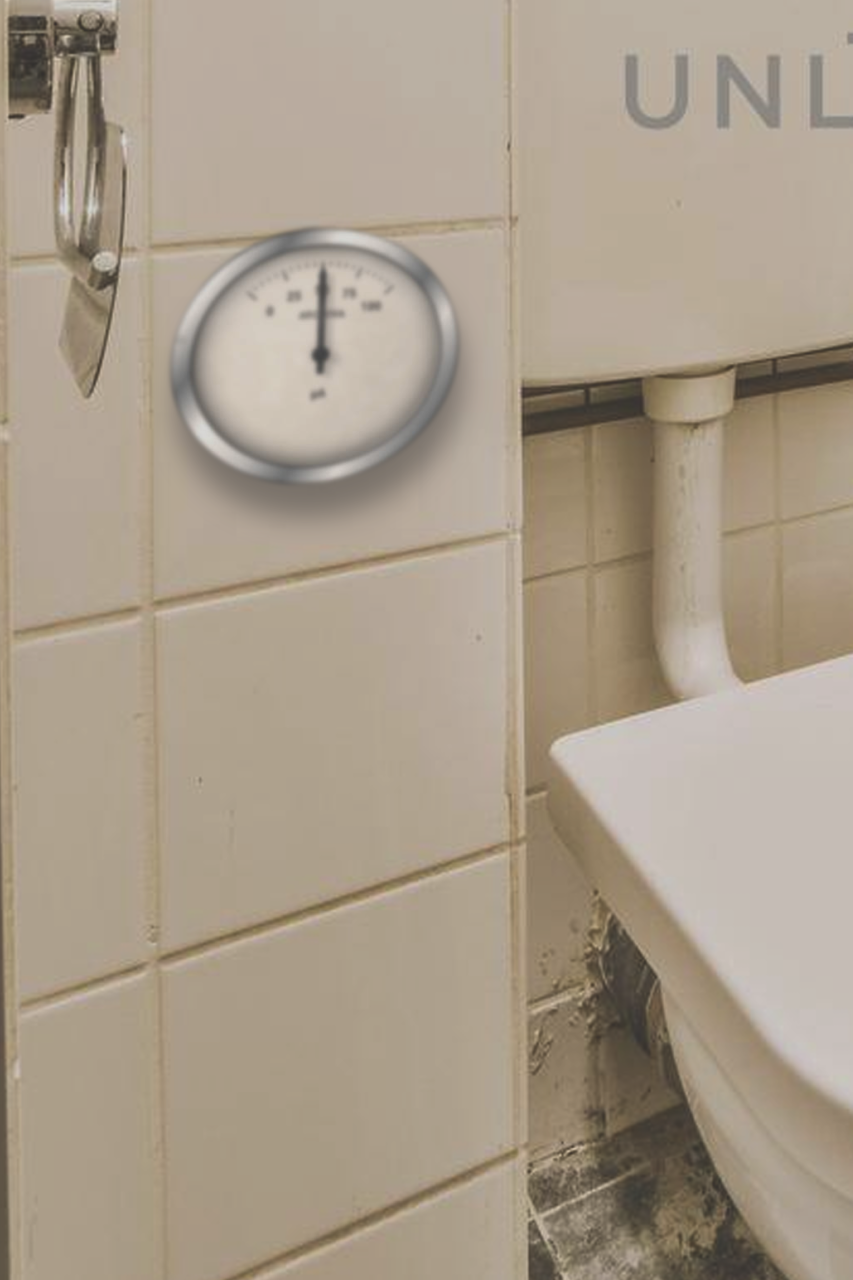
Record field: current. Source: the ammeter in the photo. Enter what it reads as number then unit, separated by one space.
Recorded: 50 µA
